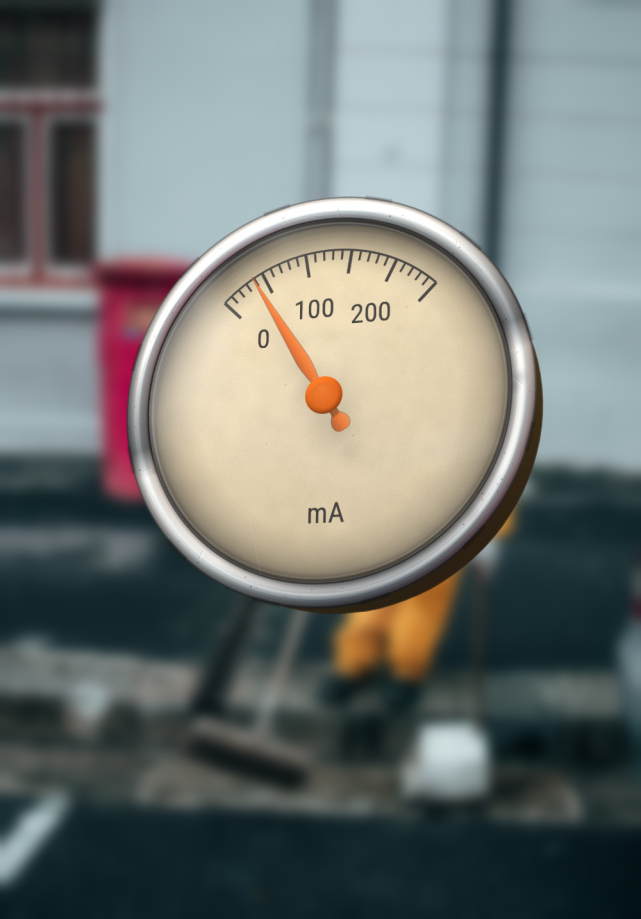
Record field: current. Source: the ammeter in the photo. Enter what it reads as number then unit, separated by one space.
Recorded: 40 mA
